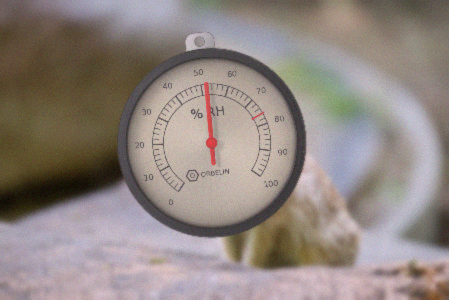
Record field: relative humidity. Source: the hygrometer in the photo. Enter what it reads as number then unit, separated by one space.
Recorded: 52 %
